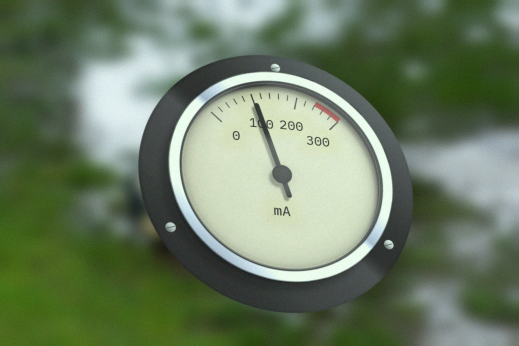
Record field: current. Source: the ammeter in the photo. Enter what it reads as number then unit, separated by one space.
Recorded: 100 mA
